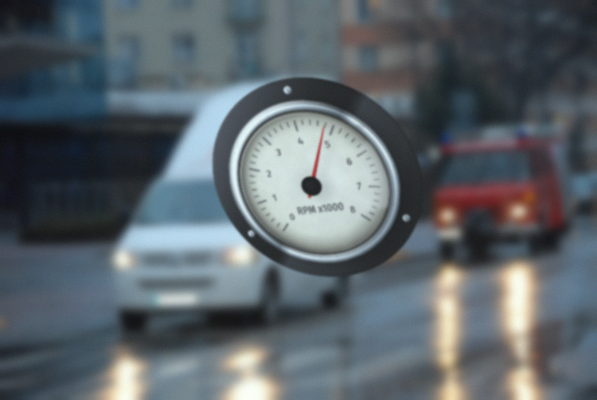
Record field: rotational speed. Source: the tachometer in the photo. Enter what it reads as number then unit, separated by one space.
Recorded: 4800 rpm
